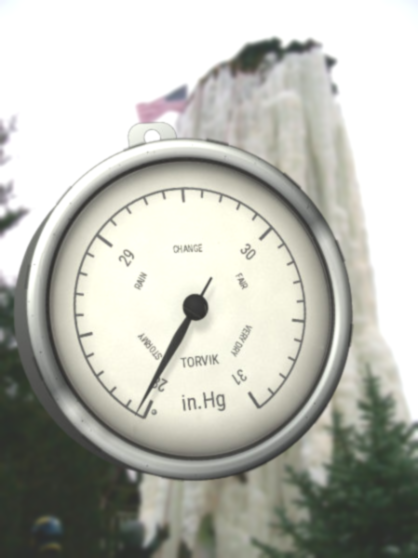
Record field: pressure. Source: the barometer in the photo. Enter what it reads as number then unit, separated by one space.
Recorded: 28.05 inHg
